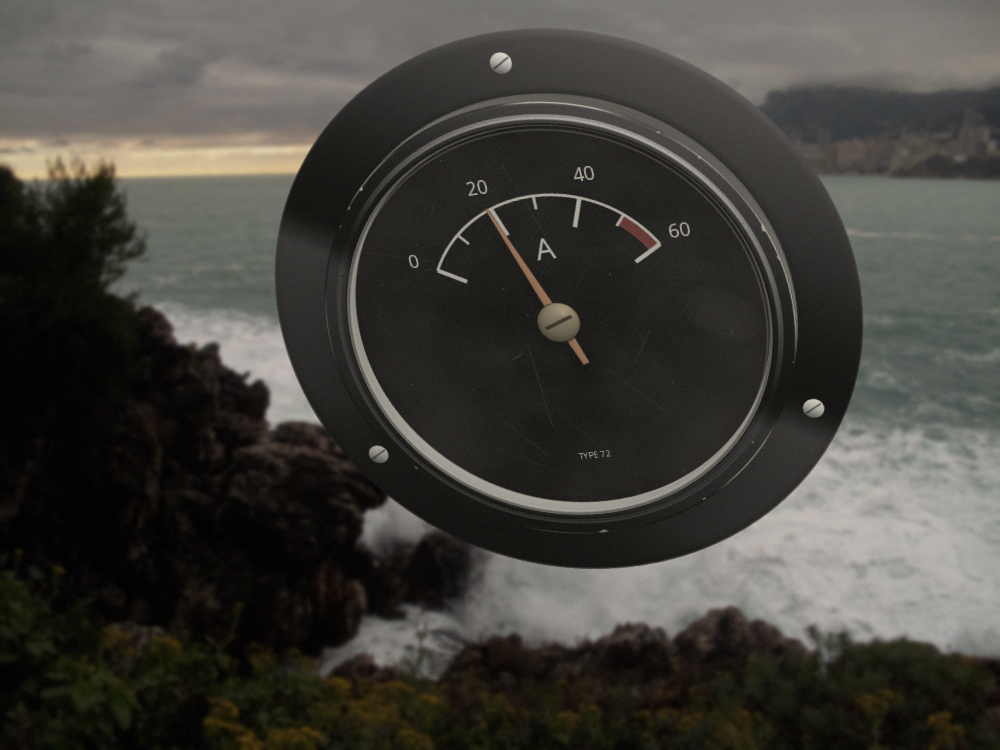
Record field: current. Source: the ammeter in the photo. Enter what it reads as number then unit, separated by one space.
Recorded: 20 A
